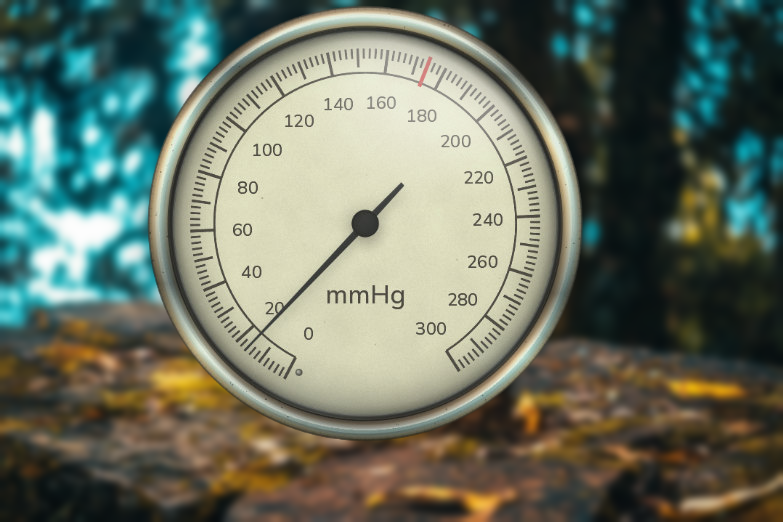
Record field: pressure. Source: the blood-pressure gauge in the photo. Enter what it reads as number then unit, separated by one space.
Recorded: 16 mmHg
